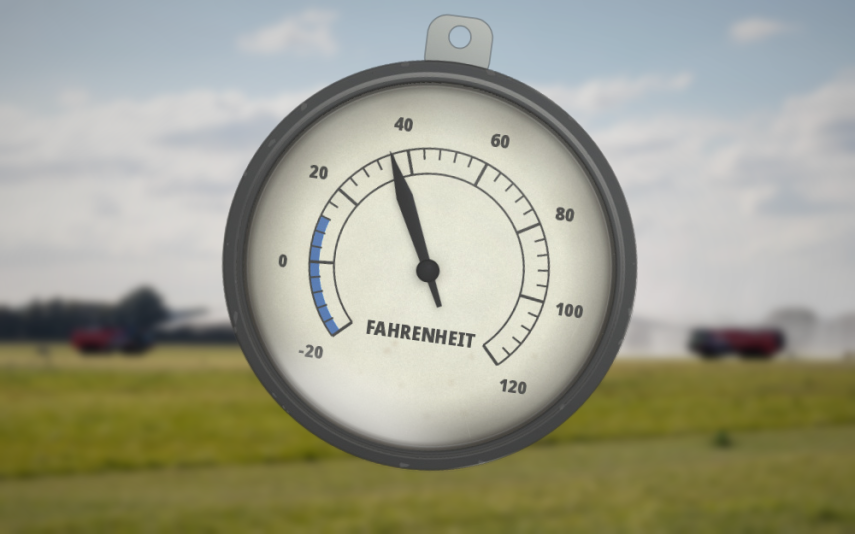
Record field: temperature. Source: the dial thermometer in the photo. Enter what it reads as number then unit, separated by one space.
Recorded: 36 °F
